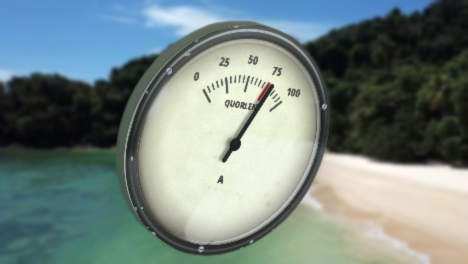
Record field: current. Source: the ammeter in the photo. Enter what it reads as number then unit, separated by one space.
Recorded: 75 A
